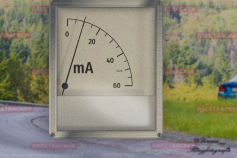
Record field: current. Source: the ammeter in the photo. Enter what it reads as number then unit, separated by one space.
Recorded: 10 mA
